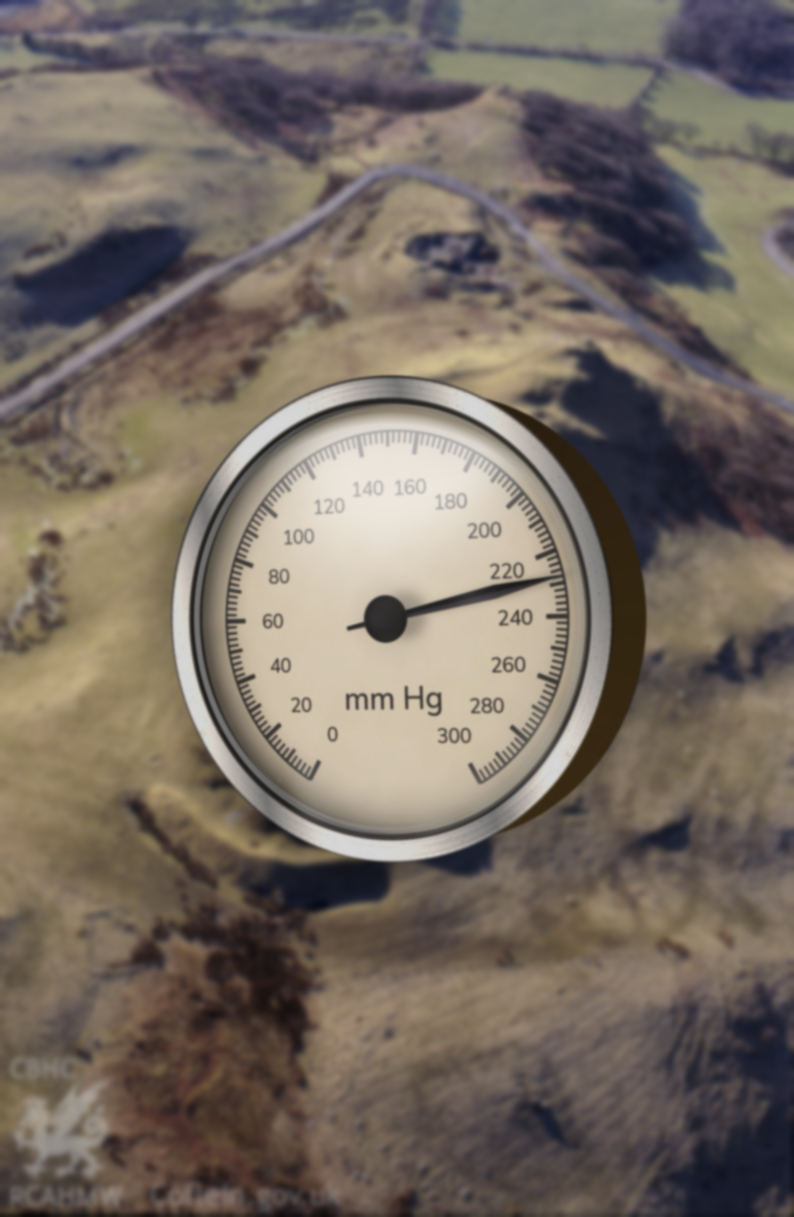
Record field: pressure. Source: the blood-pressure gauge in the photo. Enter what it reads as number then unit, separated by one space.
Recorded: 228 mmHg
